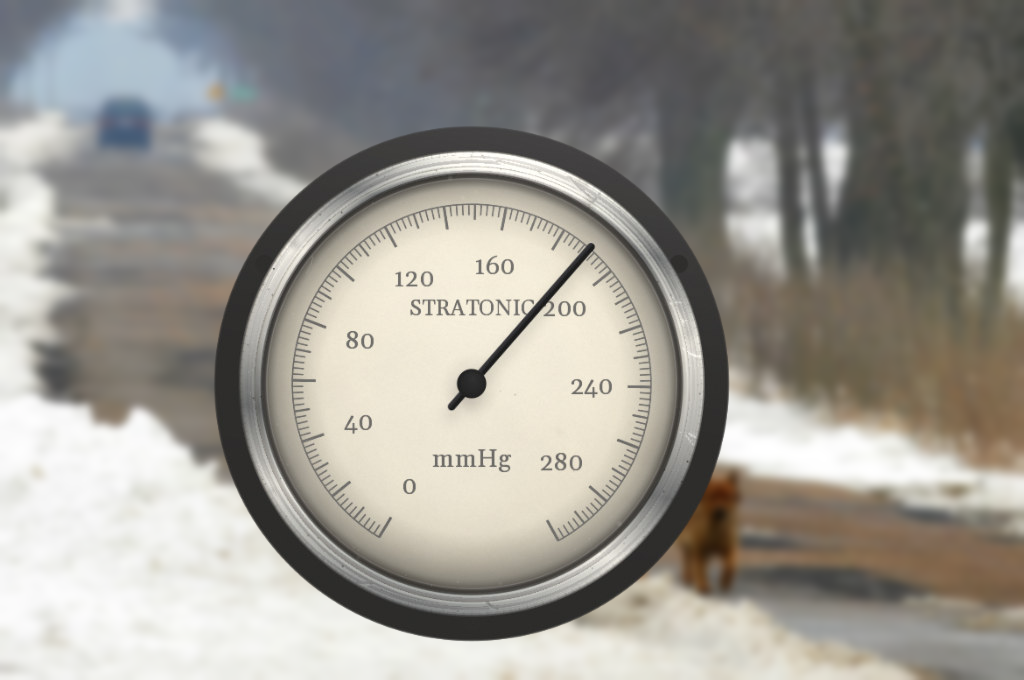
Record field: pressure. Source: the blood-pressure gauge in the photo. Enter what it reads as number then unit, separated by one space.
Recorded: 190 mmHg
